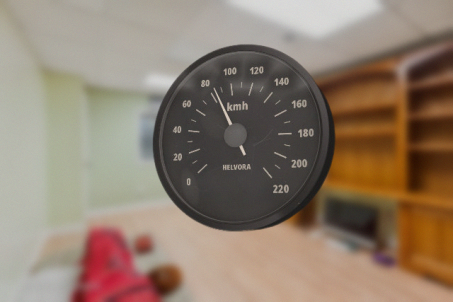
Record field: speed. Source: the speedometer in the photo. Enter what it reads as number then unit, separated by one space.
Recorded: 85 km/h
